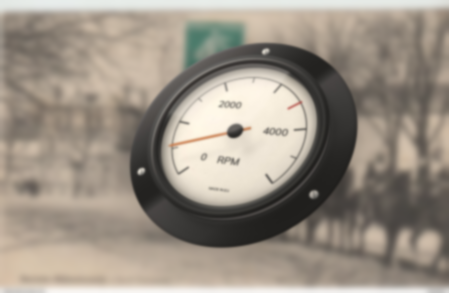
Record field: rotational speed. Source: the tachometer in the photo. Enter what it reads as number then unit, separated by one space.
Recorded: 500 rpm
